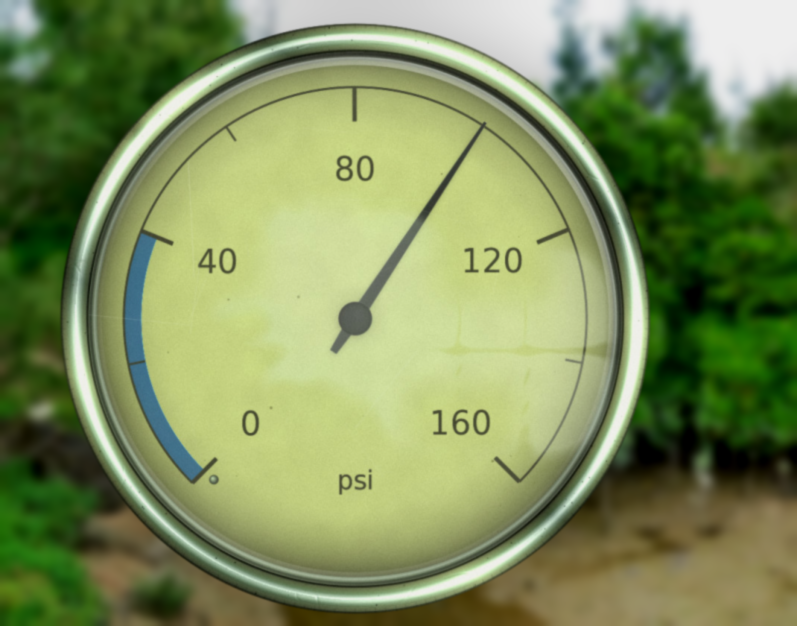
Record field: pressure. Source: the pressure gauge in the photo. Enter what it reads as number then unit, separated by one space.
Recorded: 100 psi
